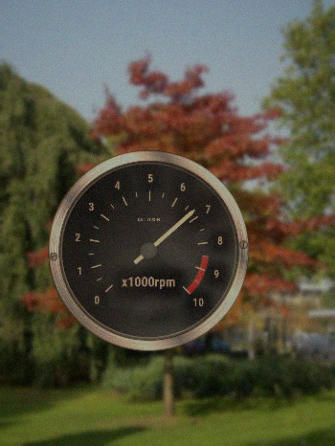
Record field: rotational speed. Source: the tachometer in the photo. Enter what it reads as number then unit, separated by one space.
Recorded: 6750 rpm
